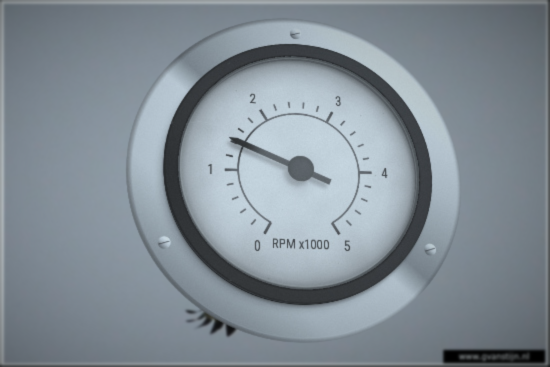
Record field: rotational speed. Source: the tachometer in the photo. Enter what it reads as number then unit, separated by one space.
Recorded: 1400 rpm
